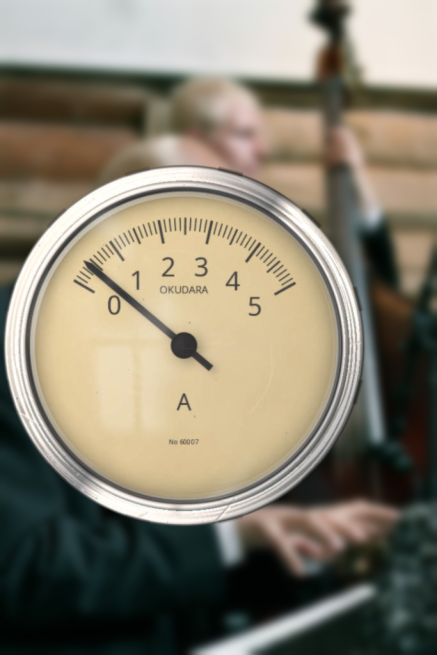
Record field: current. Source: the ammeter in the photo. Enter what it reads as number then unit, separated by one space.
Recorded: 0.4 A
